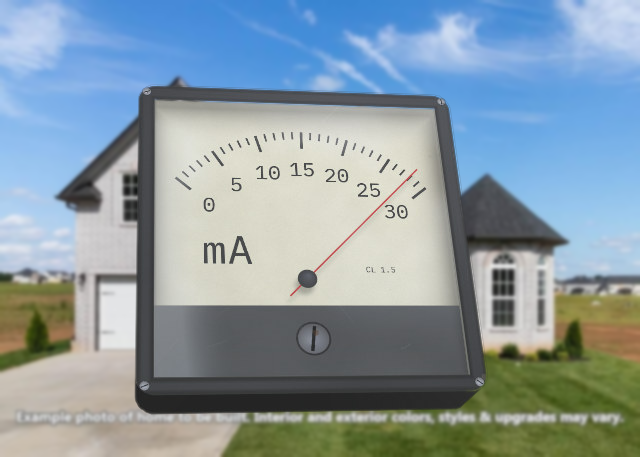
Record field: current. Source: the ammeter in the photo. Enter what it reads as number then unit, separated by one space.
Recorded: 28 mA
